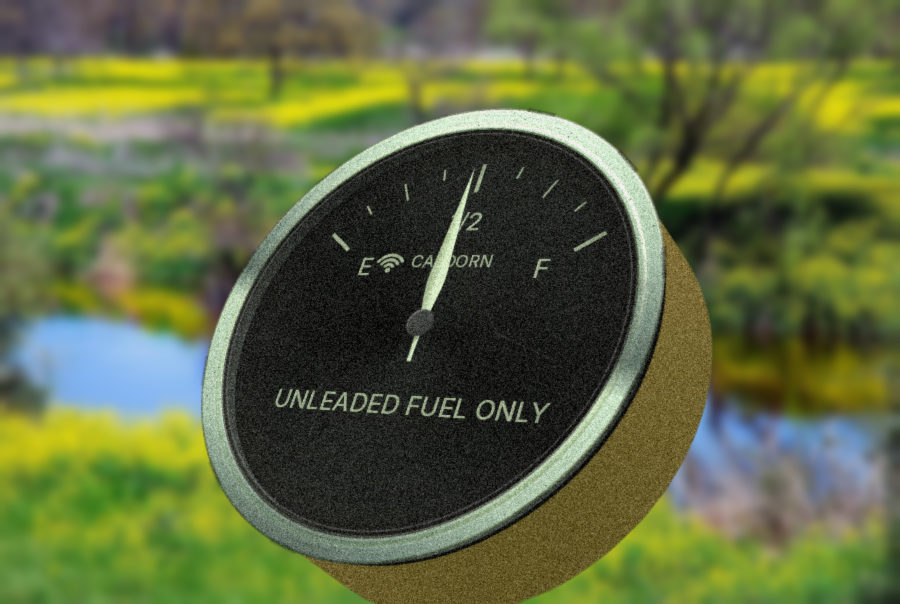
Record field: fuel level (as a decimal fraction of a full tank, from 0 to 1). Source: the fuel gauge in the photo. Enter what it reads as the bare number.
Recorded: 0.5
